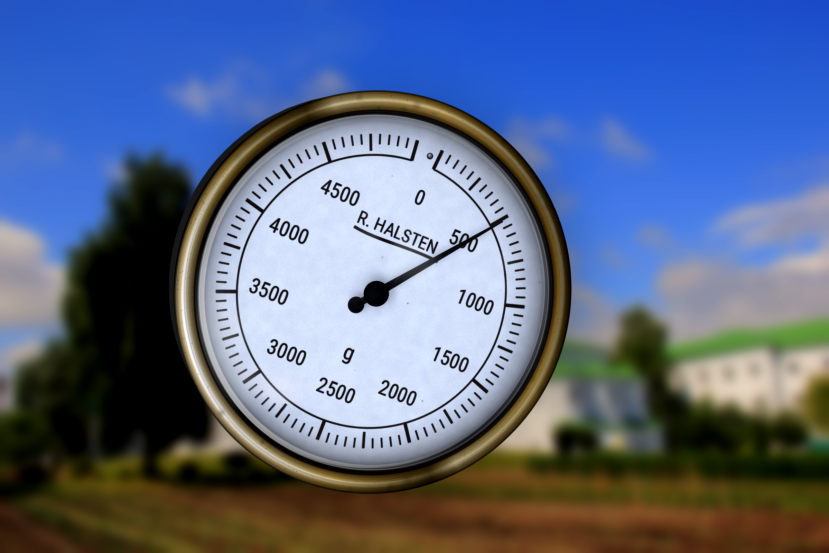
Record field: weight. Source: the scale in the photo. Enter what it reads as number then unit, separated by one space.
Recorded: 500 g
